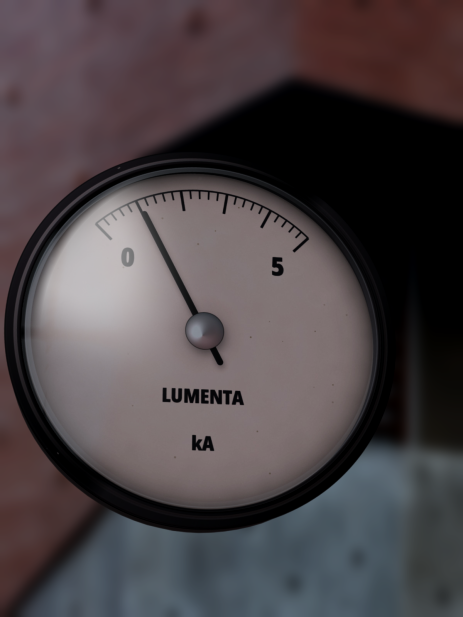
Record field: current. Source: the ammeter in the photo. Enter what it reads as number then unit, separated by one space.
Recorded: 1 kA
